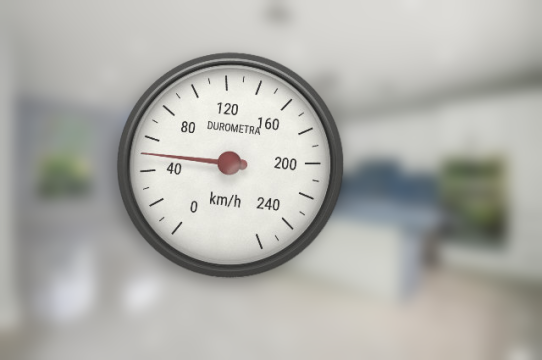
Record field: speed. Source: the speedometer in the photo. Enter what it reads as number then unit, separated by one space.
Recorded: 50 km/h
